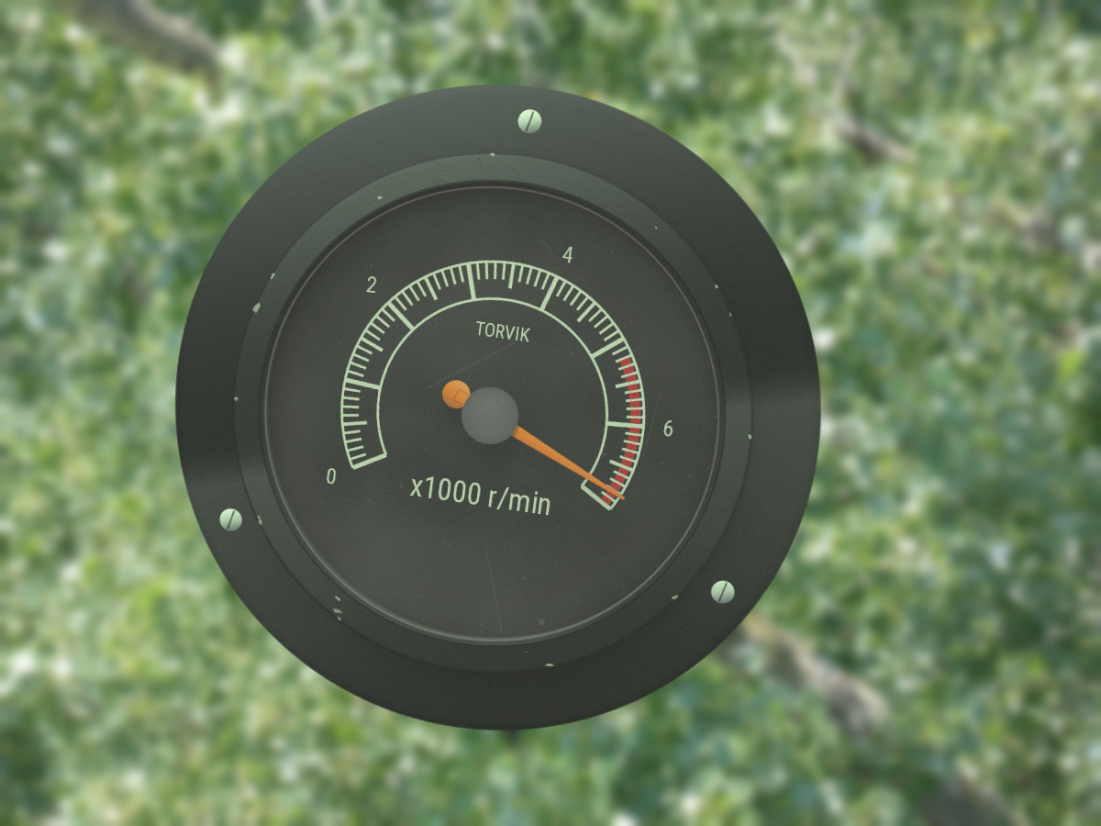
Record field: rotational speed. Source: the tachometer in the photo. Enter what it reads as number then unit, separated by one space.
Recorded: 6800 rpm
